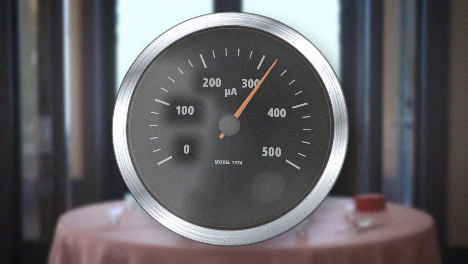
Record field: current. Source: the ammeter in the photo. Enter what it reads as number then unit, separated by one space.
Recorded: 320 µA
